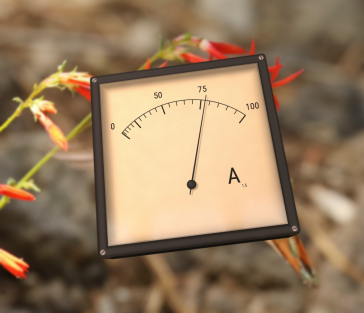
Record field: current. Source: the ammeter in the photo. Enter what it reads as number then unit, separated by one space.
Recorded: 77.5 A
